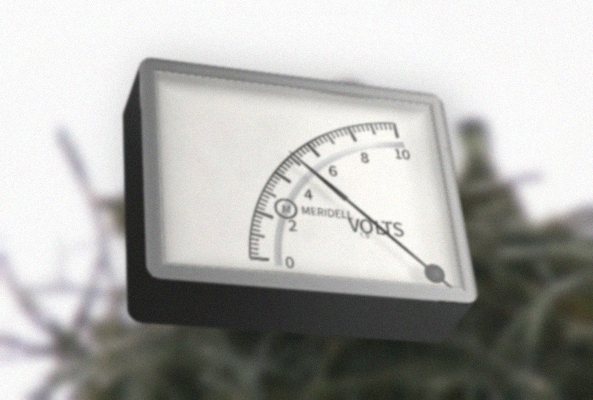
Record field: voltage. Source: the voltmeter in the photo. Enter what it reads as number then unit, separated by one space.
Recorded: 5 V
